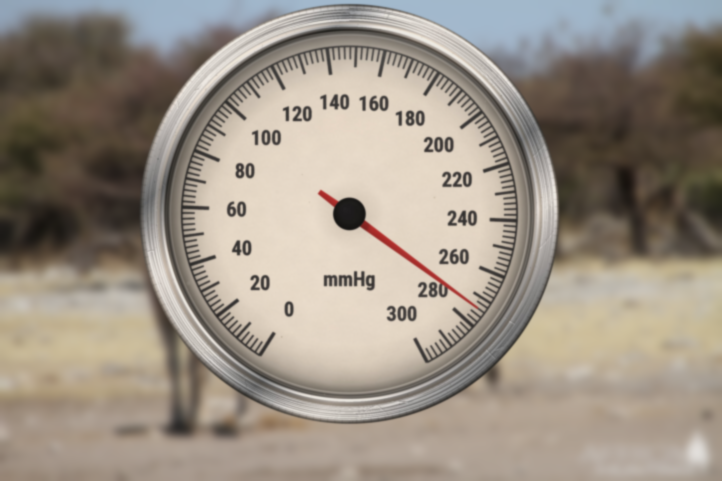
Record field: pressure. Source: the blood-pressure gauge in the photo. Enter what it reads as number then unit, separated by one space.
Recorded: 274 mmHg
